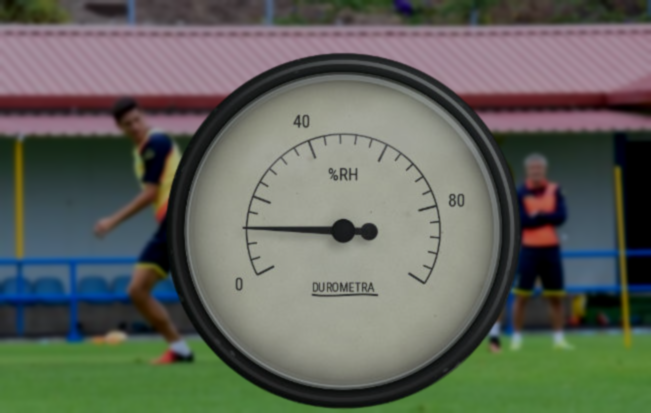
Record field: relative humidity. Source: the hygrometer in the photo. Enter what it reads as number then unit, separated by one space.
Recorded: 12 %
